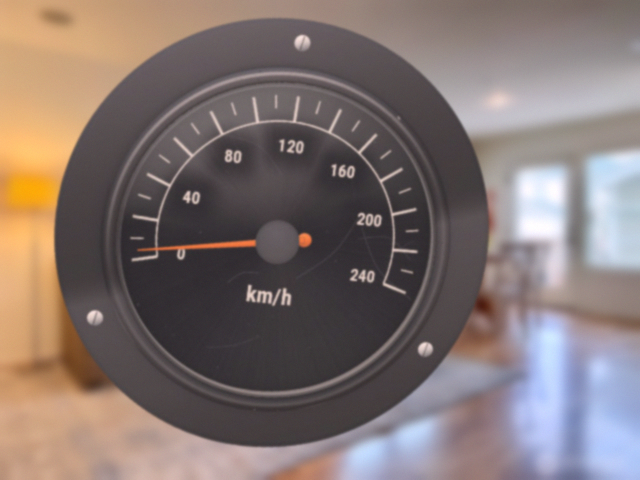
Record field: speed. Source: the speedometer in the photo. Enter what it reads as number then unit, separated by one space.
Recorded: 5 km/h
